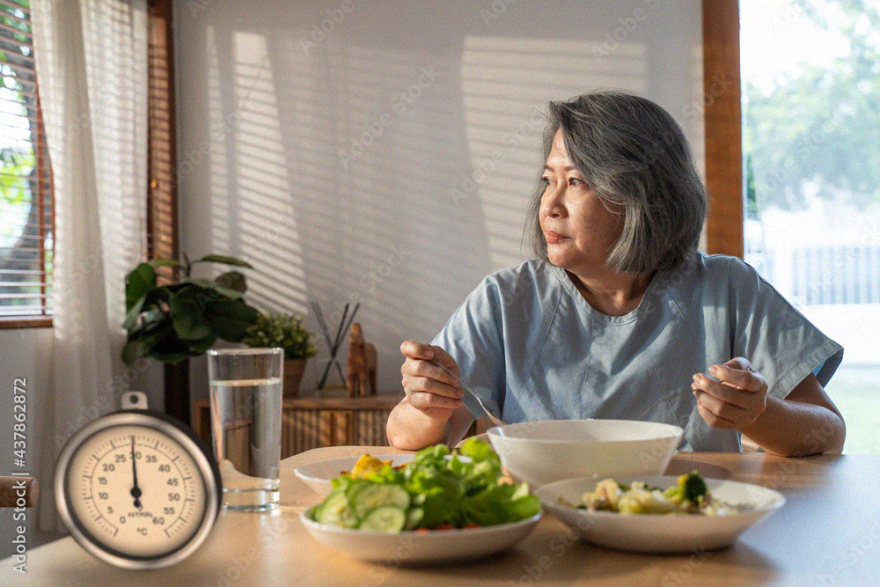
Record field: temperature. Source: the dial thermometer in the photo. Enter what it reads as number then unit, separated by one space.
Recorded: 30 °C
